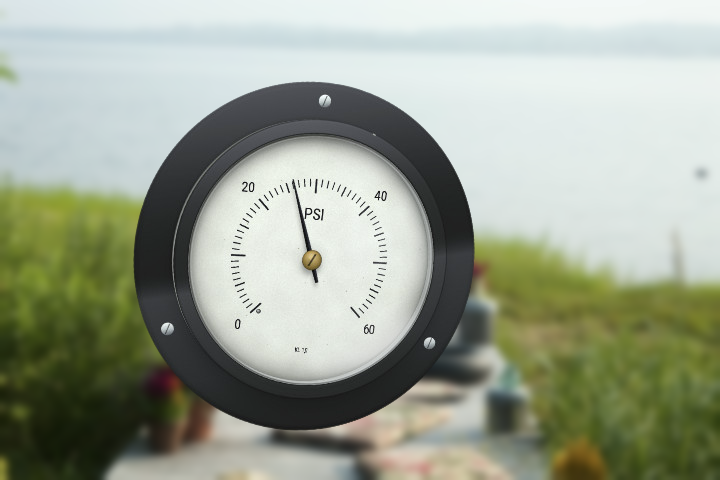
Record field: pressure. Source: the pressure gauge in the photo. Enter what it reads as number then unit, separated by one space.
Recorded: 26 psi
